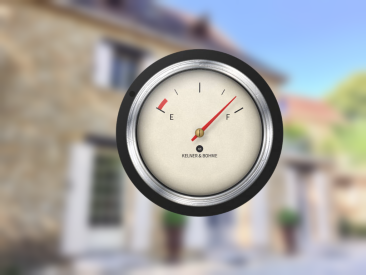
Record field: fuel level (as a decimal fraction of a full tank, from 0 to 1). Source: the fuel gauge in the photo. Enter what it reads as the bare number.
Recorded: 0.875
